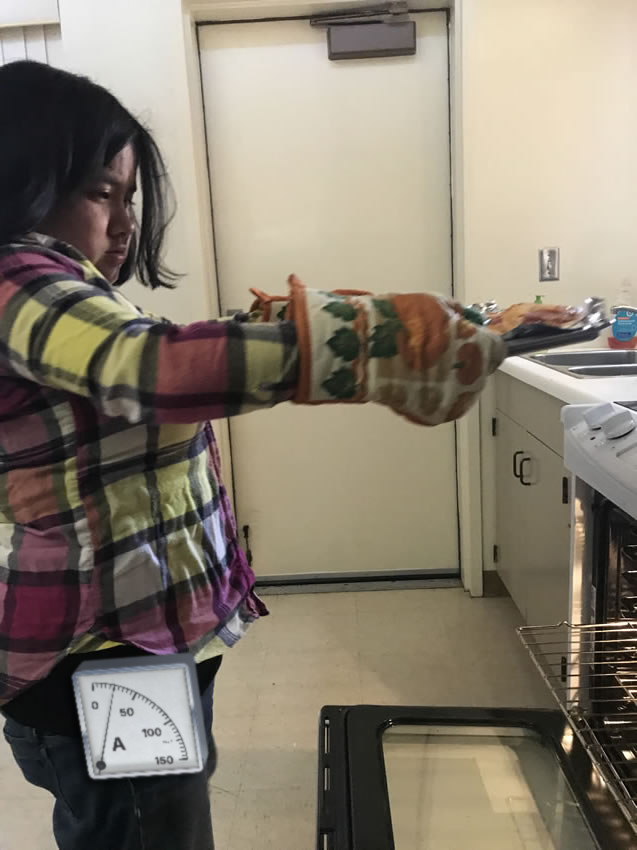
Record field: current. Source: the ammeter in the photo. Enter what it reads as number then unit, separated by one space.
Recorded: 25 A
